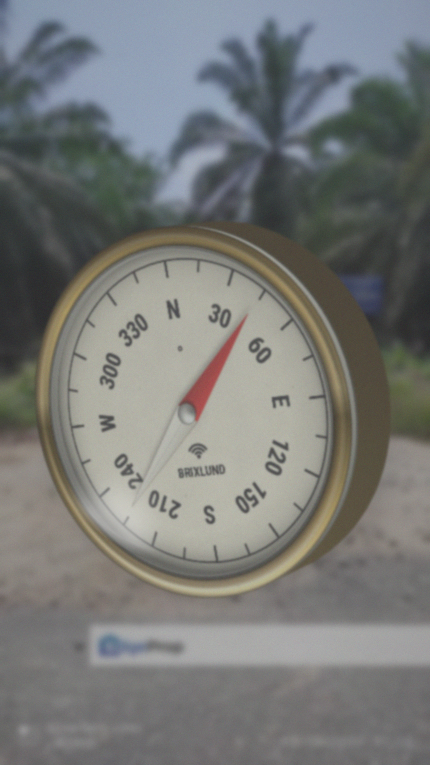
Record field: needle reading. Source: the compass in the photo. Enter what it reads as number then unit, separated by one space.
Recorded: 45 °
